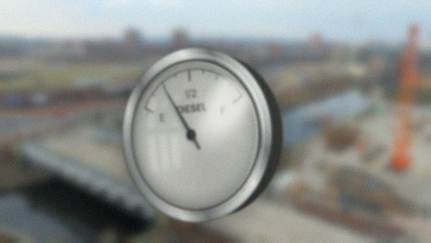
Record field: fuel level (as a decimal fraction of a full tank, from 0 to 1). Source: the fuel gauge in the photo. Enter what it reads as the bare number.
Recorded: 0.25
